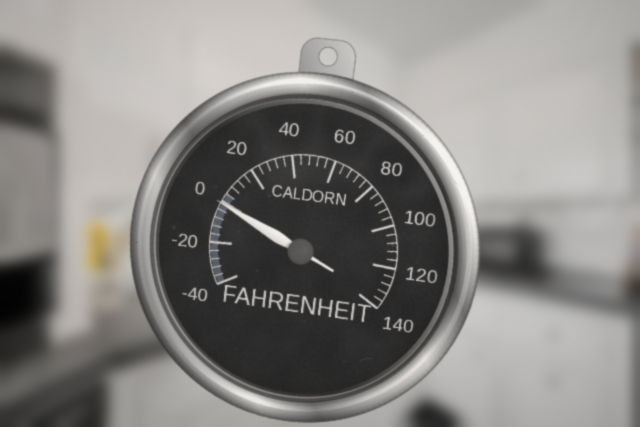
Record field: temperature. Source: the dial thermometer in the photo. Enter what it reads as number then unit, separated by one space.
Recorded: 0 °F
